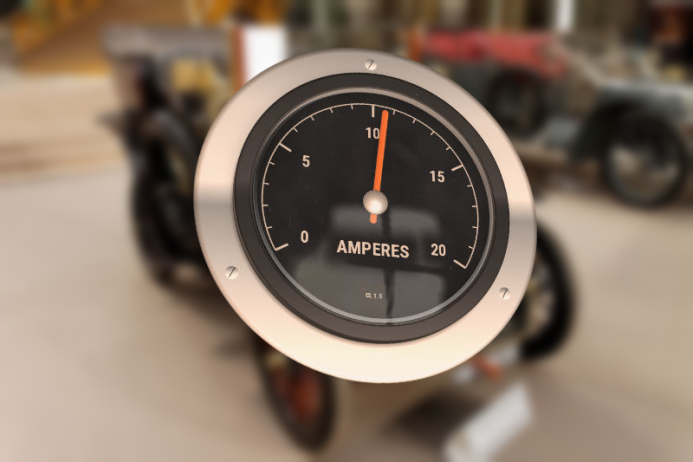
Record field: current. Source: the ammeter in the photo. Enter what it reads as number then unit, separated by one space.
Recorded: 10.5 A
